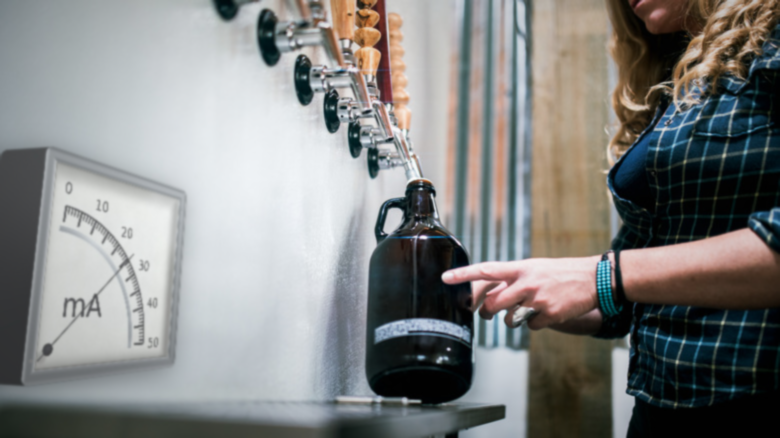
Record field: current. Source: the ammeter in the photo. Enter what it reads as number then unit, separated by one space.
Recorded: 25 mA
